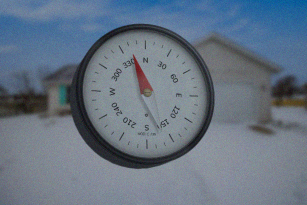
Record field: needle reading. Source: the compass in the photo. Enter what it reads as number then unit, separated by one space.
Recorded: 340 °
